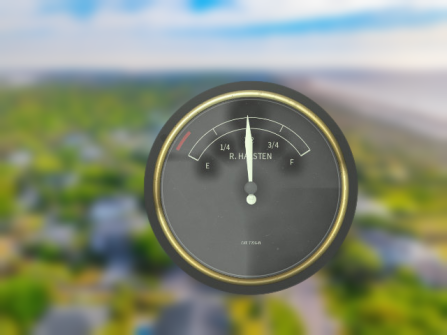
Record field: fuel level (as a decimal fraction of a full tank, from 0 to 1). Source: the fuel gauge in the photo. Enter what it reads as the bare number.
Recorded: 0.5
